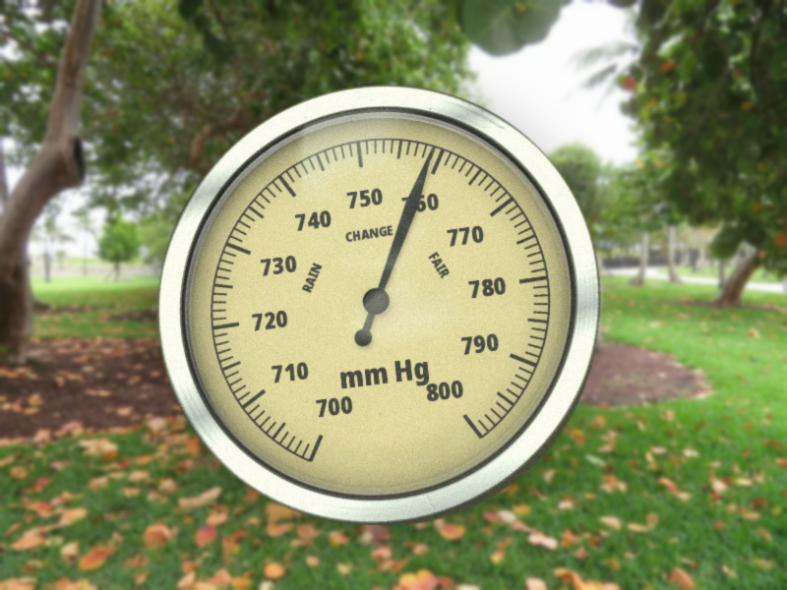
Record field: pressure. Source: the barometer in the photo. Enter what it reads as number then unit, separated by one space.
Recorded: 759 mmHg
